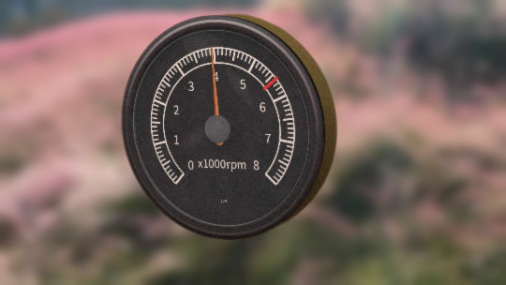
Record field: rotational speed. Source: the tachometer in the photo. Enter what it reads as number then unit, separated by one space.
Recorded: 4000 rpm
